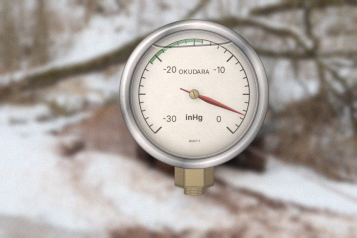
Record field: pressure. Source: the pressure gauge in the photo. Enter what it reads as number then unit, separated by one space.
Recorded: -2.5 inHg
